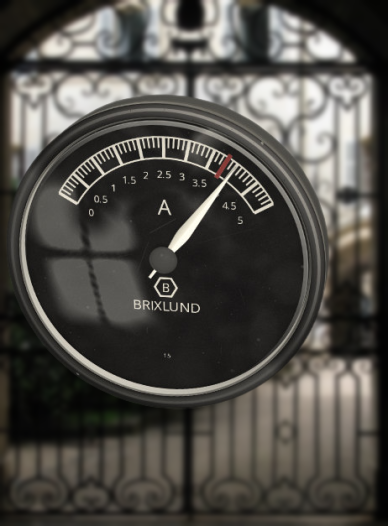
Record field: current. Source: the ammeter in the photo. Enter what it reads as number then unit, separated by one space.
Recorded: 4 A
